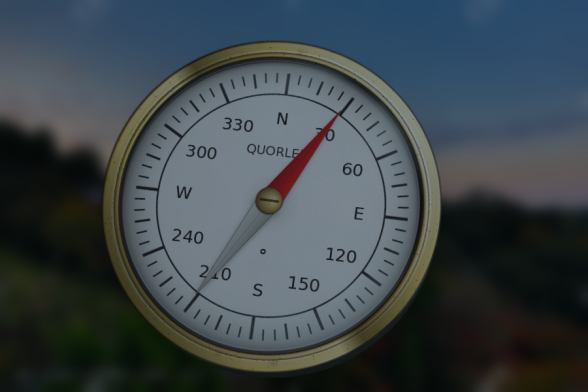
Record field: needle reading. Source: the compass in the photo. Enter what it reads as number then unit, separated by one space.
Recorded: 30 °
